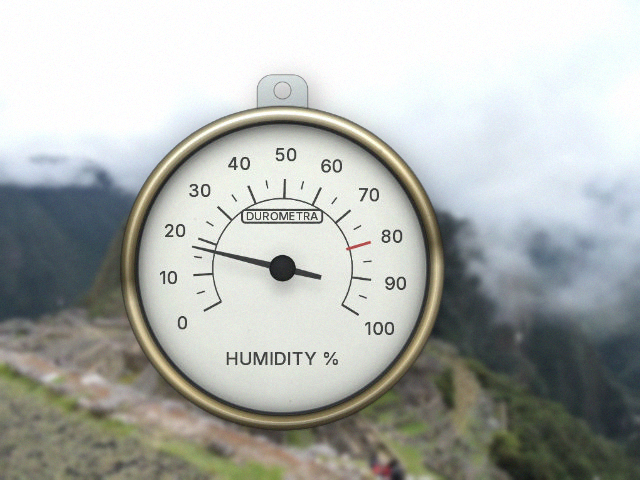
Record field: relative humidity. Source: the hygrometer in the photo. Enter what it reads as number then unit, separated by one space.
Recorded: 17.5 %
